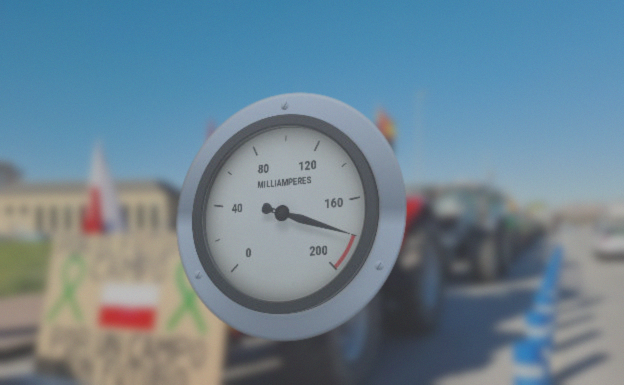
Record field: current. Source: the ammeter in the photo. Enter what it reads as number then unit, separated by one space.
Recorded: 180 mA
